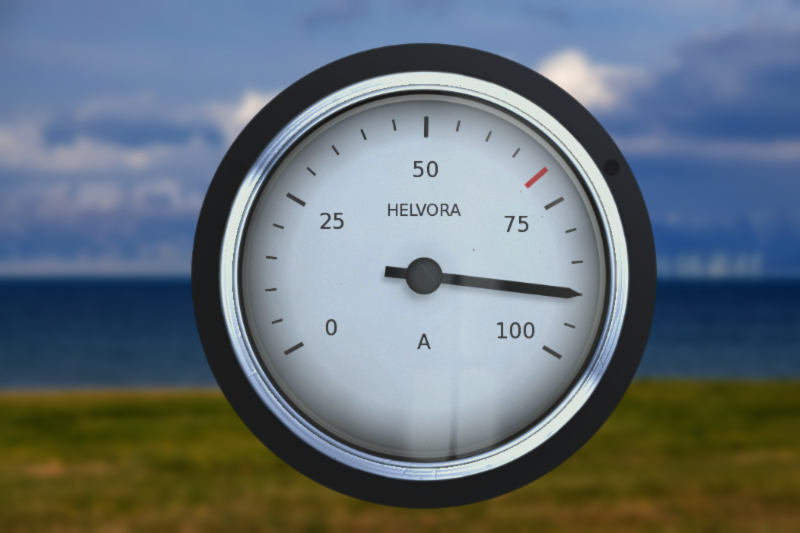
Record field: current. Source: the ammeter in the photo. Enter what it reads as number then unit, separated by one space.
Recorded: 90 A
